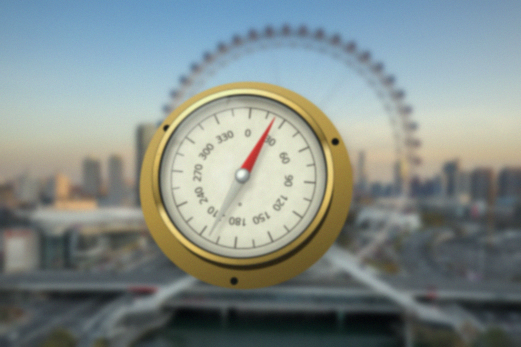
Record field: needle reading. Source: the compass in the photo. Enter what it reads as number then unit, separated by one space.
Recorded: 22.5 °
